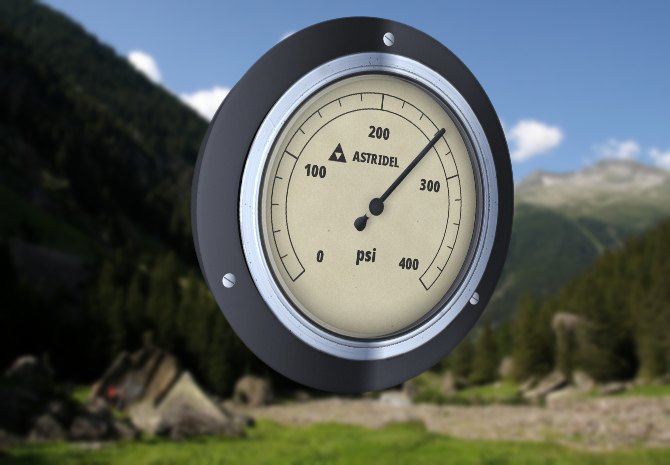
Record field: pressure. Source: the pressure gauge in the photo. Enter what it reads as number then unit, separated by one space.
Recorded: 260 psi
